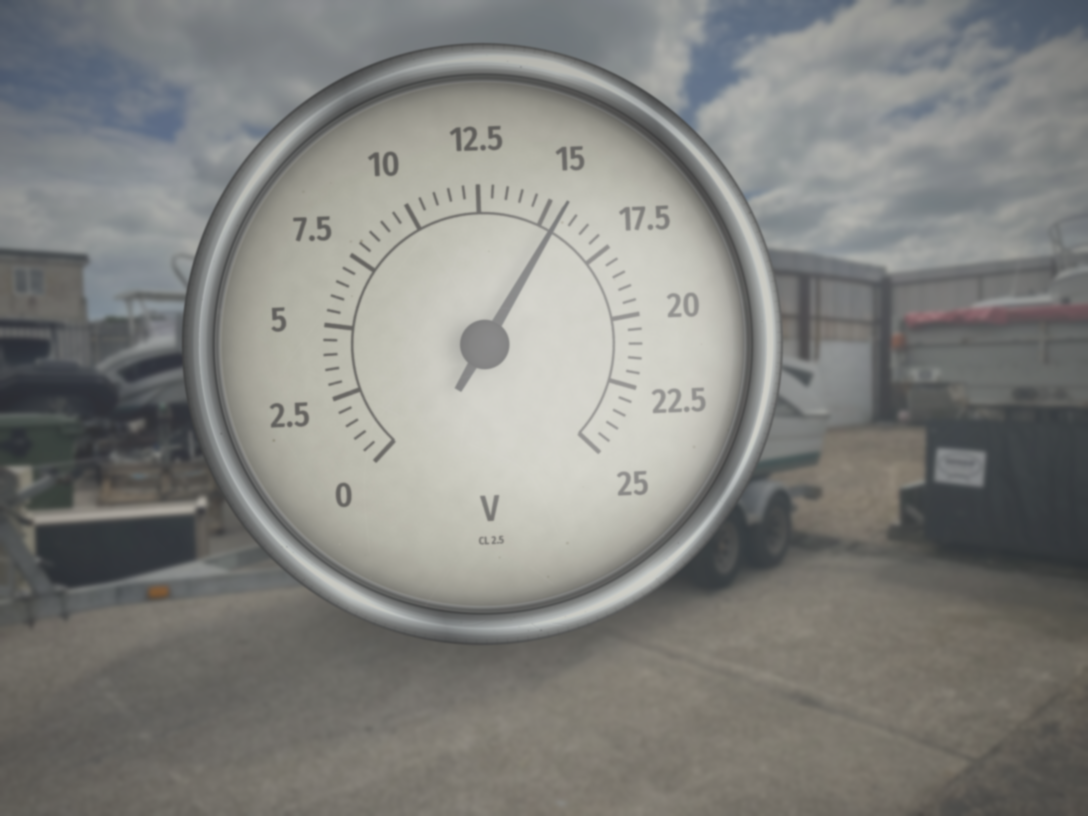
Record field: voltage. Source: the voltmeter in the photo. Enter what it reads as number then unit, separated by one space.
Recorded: 15.5 V
